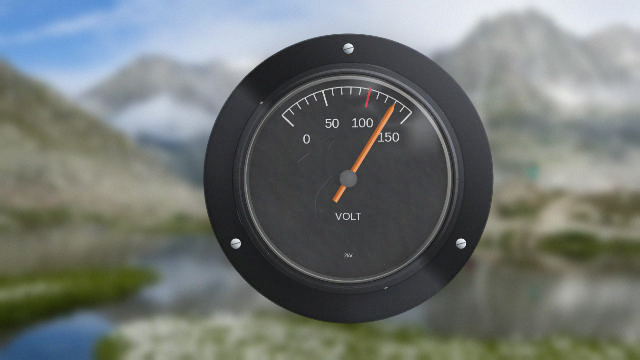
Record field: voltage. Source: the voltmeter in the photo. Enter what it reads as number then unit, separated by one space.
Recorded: 130 V
